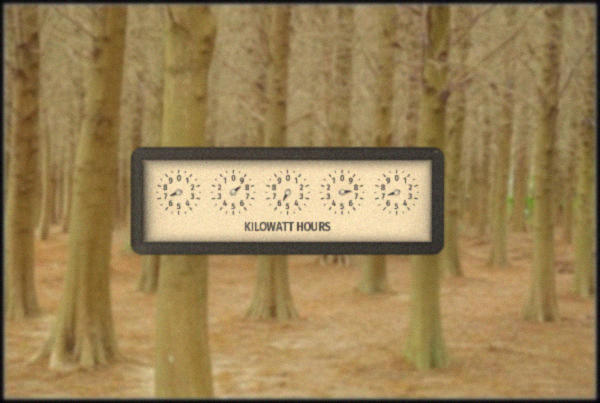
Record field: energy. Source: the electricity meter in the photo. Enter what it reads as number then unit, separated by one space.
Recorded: 68577 kWh
